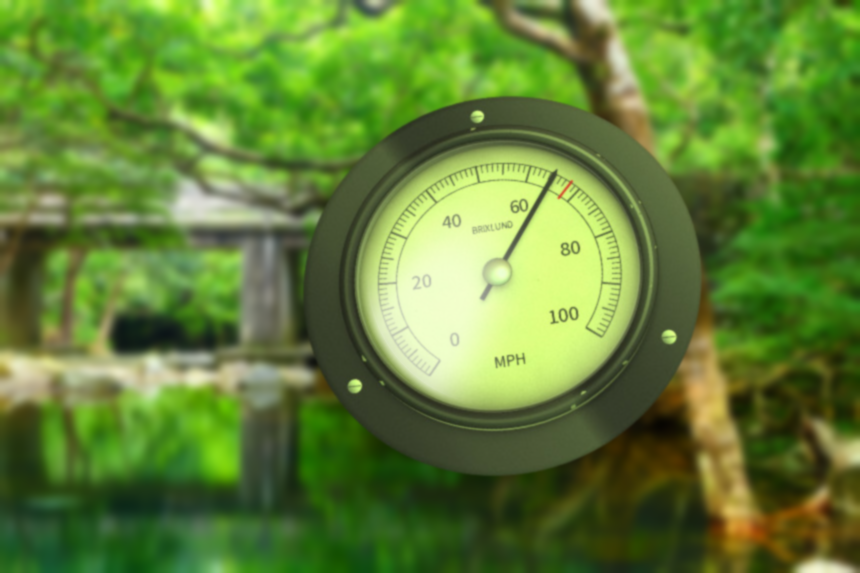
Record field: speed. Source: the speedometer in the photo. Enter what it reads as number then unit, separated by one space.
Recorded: 65 mph
